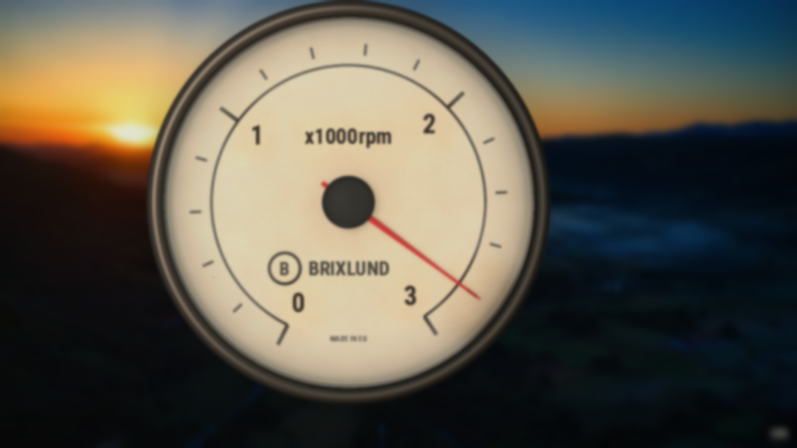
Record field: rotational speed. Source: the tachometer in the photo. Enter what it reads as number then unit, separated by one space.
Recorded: 2800 rpm
